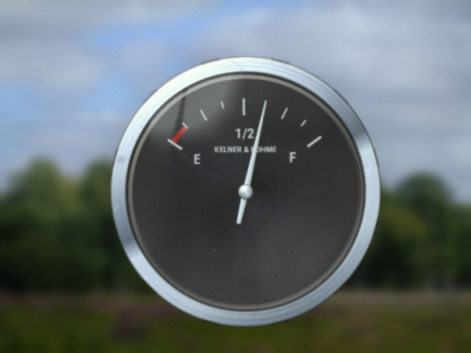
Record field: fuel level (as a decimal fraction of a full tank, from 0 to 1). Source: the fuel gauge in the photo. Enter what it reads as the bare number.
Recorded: 0.625
